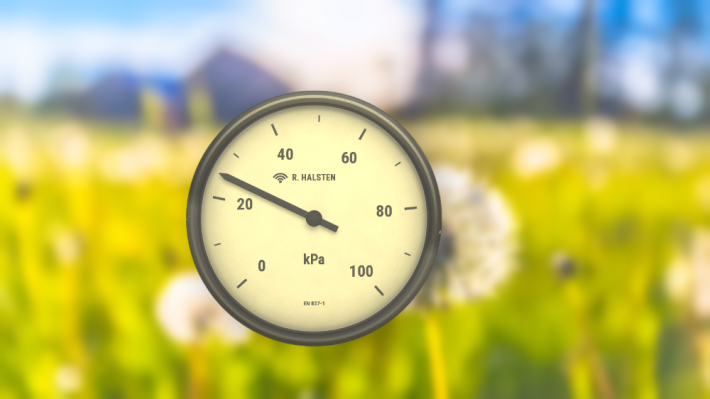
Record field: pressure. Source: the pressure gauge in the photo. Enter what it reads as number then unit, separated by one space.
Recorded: 25 kPa
